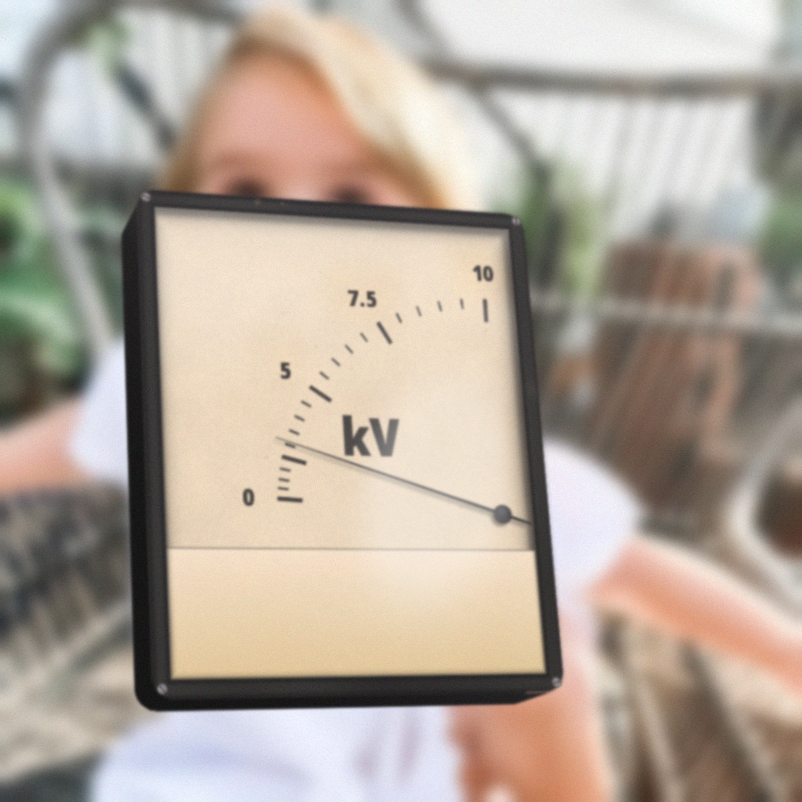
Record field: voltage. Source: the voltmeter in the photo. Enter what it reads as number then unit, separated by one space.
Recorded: 3 kV
